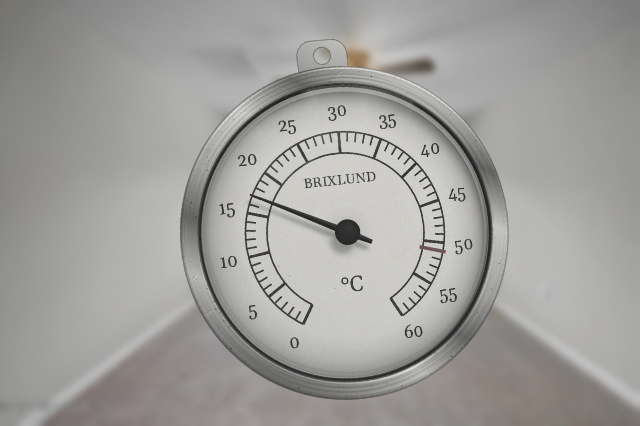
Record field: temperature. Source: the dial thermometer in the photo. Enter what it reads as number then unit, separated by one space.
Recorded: 17 °C
